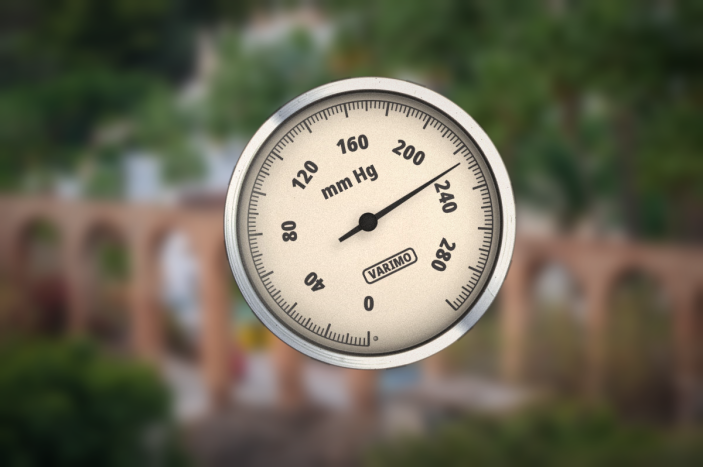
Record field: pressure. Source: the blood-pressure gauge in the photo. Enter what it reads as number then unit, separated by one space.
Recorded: 226 mmHg
